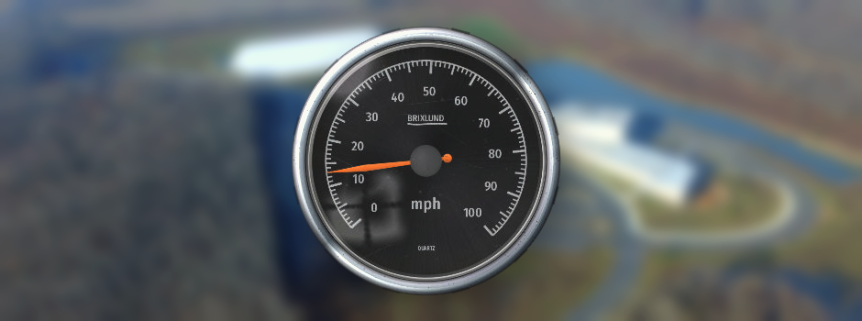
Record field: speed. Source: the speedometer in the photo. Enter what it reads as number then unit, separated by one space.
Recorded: 13 mph
